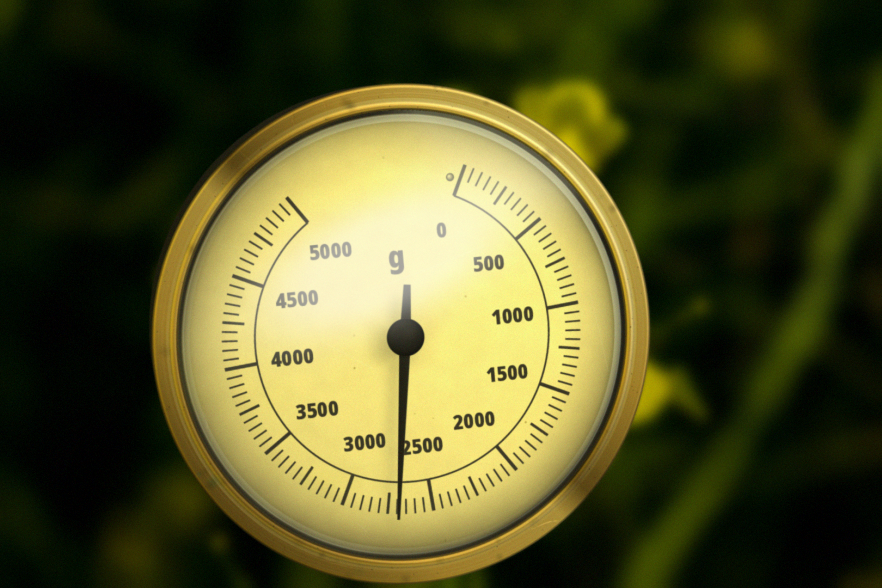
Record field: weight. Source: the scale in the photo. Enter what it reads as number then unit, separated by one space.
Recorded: 2700 g
